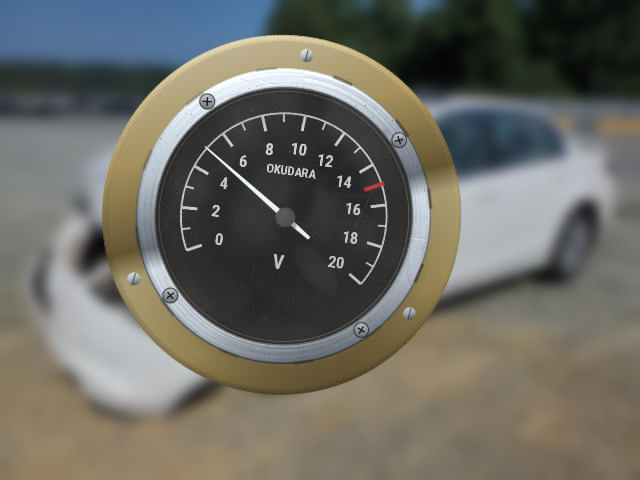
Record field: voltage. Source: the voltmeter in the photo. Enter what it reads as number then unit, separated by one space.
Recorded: 5 V
